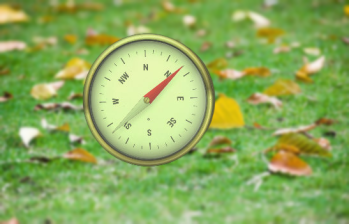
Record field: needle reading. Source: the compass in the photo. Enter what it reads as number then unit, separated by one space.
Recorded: 50 °
